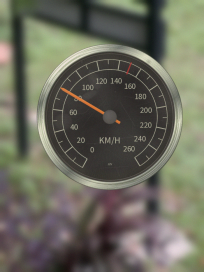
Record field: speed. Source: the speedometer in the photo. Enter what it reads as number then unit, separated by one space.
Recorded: 80 km/h
